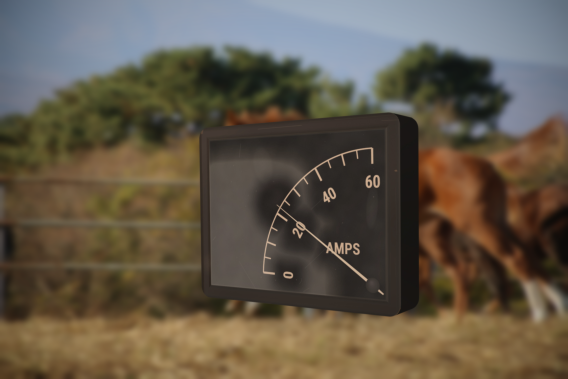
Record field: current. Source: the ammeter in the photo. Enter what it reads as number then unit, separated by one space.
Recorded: 22.5 A
